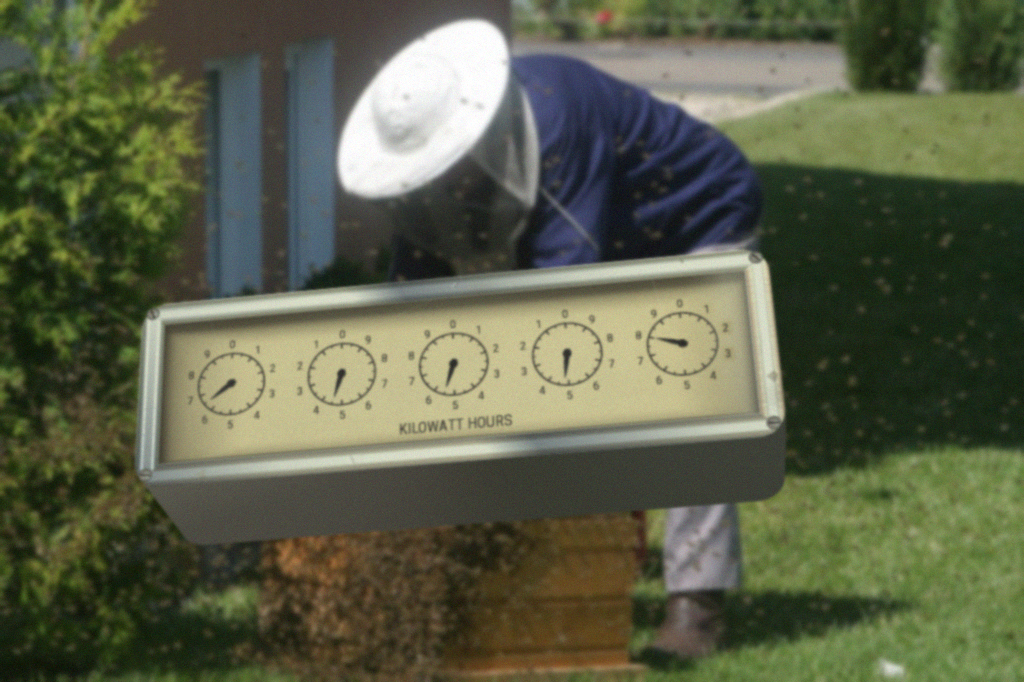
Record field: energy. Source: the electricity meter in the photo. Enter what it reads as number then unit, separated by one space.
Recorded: 64548 kWh
